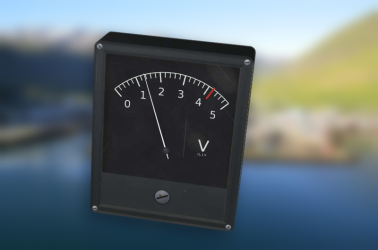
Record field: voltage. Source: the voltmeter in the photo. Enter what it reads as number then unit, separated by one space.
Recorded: 1.4 V
